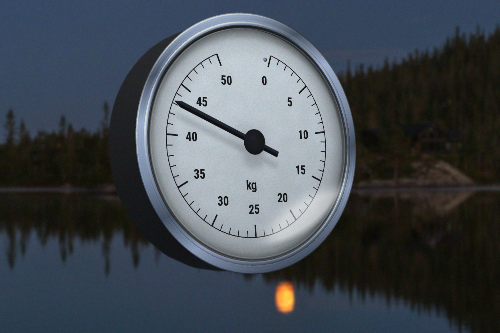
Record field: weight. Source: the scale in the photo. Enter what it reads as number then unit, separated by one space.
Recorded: 43 kg
